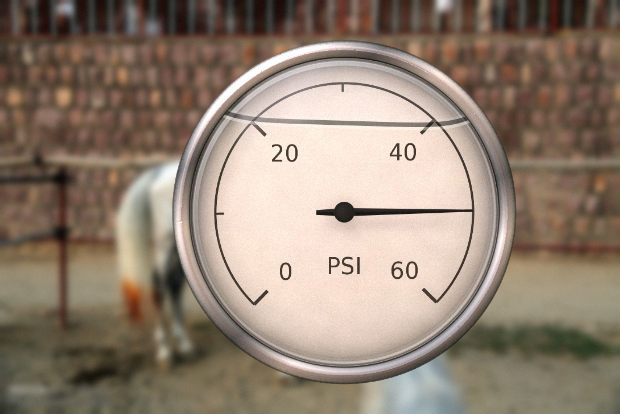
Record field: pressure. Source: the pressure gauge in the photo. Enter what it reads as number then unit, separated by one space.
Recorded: 50 psi
